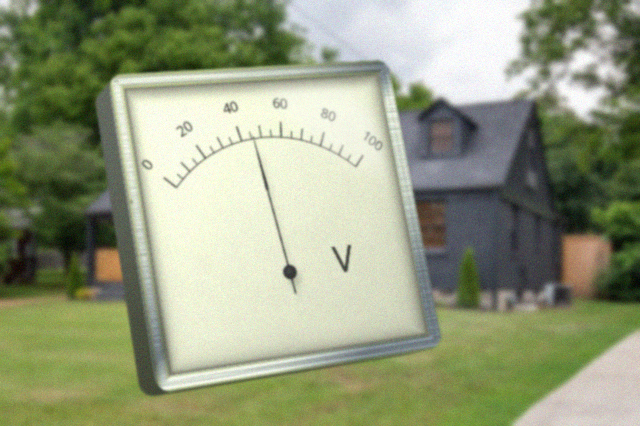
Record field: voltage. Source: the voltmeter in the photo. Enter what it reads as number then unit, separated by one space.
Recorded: 45 V
